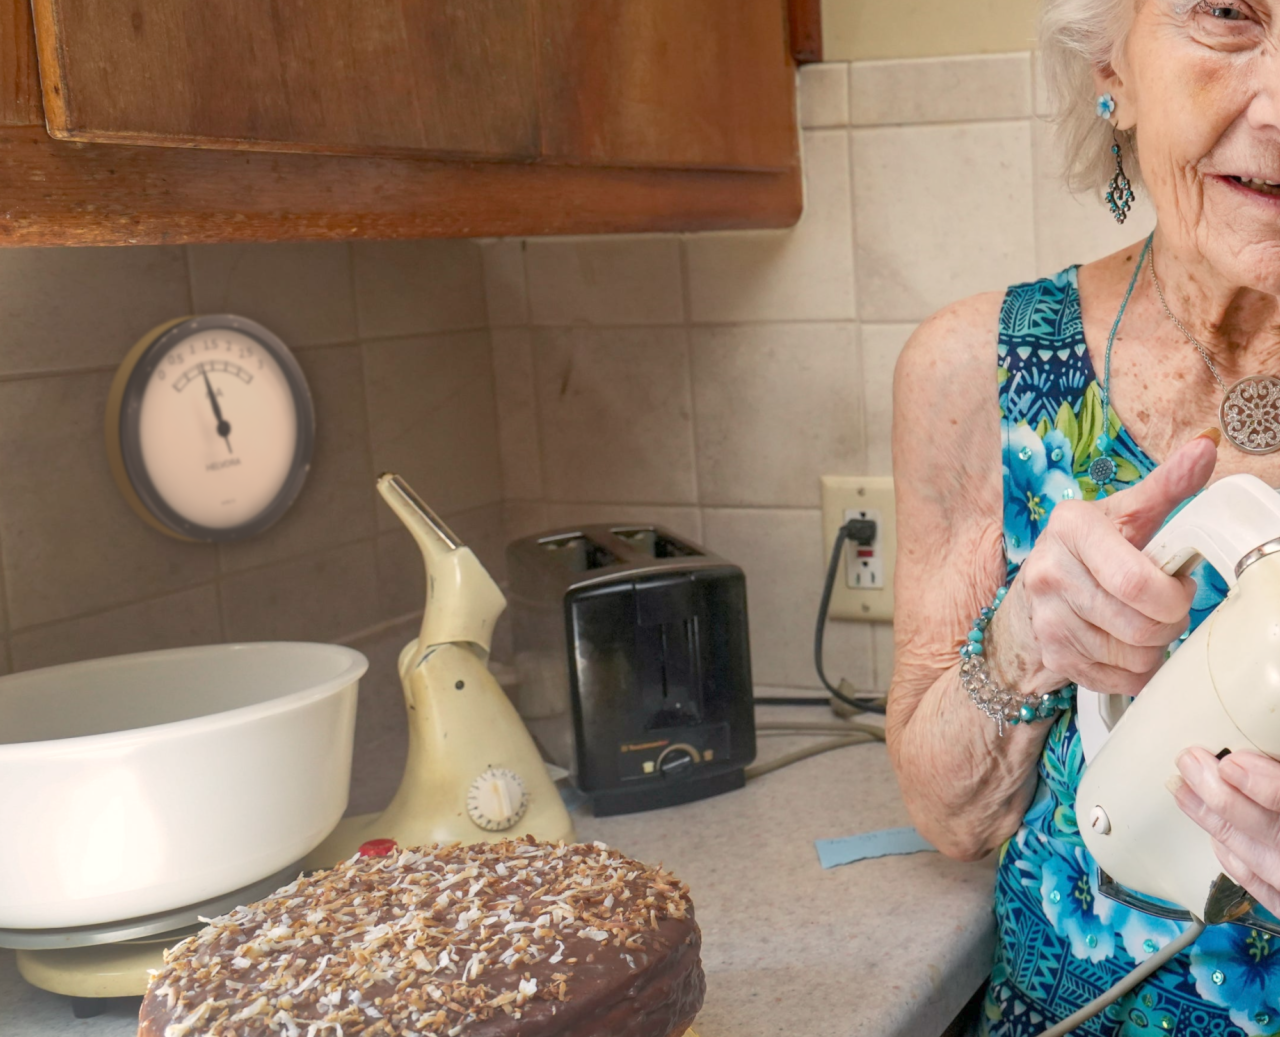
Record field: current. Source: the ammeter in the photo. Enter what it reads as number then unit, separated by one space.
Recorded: 1 mA
